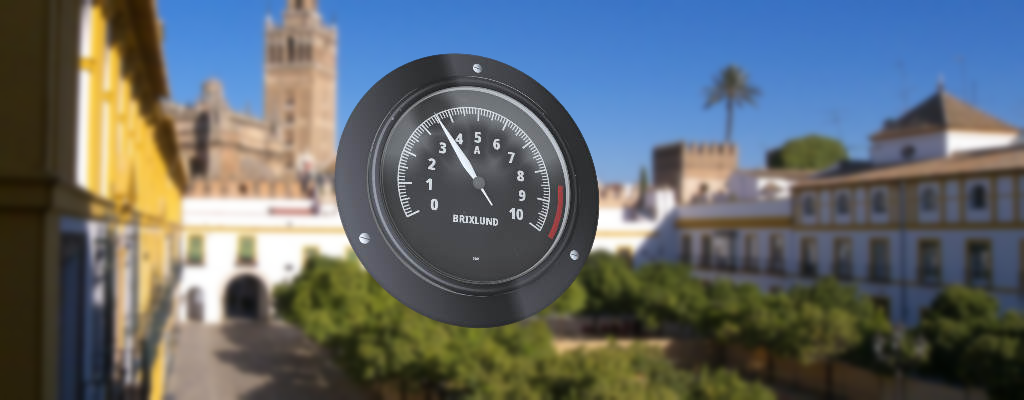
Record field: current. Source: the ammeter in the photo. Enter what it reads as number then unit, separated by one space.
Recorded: 3.5 A
